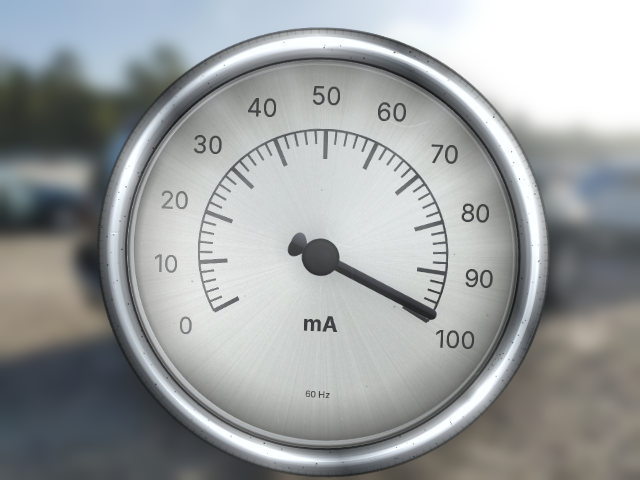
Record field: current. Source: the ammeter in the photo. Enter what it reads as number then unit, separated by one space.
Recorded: 98 mA
